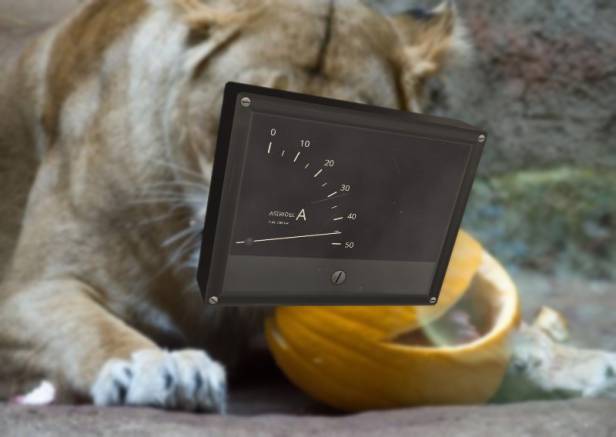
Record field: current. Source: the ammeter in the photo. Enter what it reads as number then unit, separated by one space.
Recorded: 45 A
